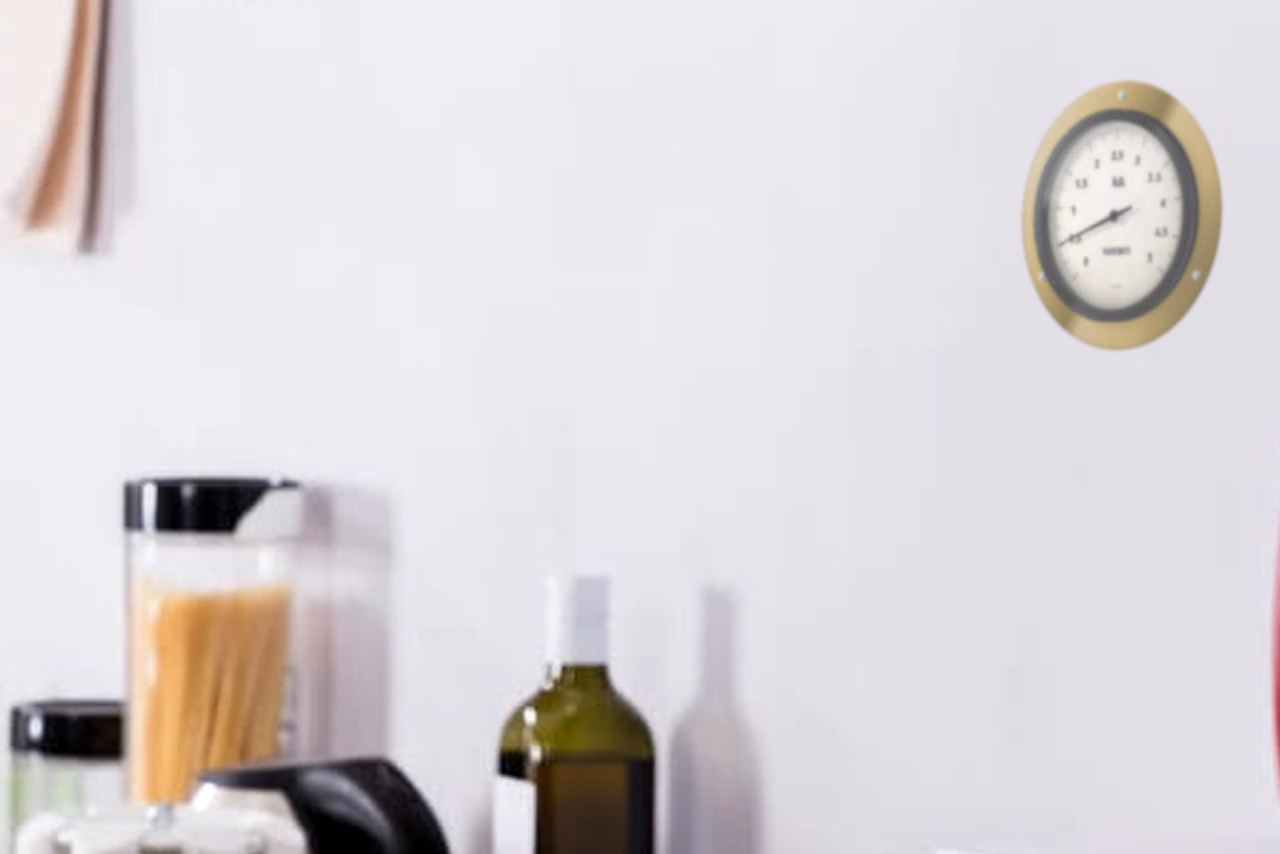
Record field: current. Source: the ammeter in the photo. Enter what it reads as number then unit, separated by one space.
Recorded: 0.5 kA
